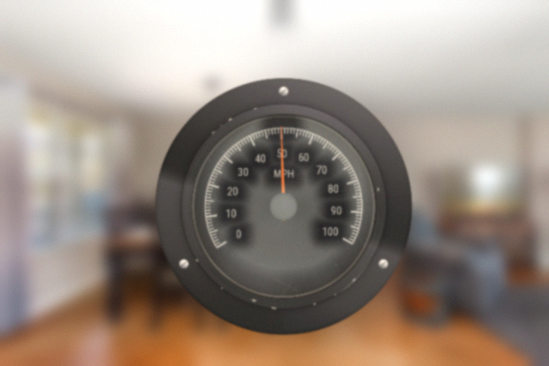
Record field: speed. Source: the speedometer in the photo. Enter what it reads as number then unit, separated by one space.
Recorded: 50 mph
